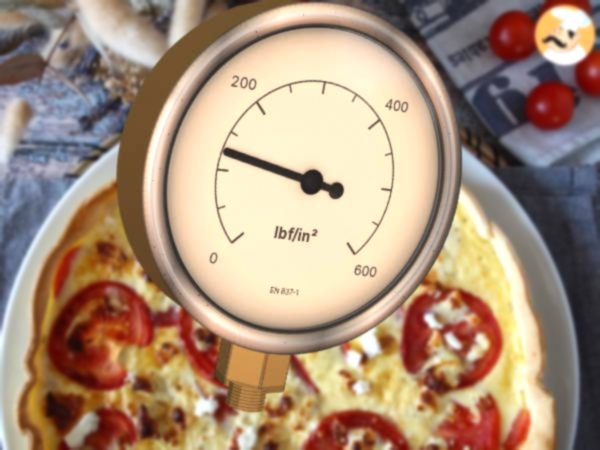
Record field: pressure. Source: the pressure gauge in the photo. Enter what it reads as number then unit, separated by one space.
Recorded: 125 psi
